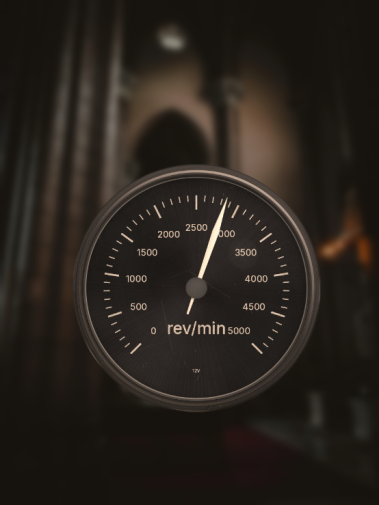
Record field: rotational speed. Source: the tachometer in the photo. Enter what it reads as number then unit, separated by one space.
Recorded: 2850 rpm
